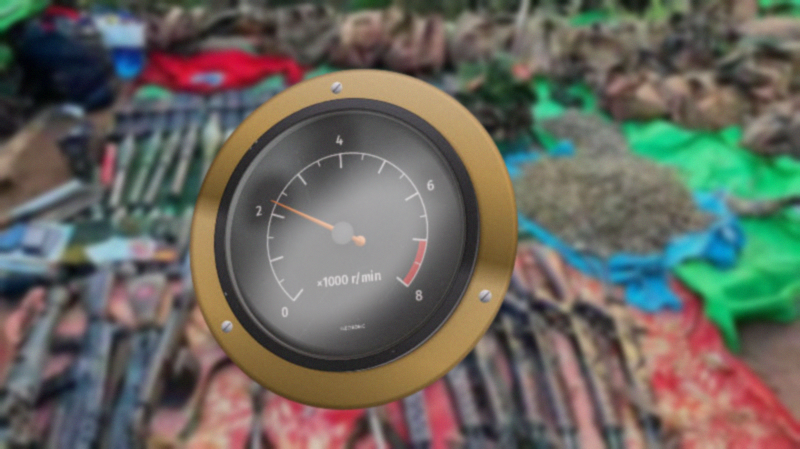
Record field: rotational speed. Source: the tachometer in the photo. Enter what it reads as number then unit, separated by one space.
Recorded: 2250 rpm
